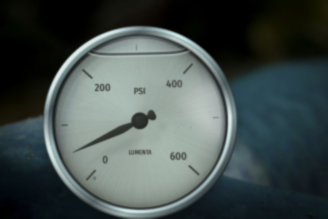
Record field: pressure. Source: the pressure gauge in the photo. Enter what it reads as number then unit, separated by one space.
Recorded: 50 psi
